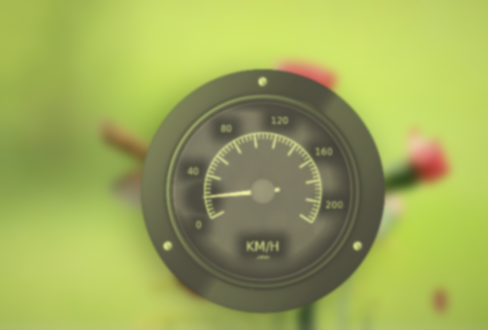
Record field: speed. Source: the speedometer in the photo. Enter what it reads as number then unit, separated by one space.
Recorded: 20 km/h
